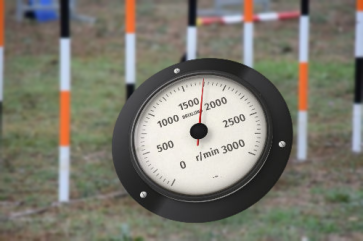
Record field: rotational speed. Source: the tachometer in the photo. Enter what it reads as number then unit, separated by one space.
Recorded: 1750 rpm
